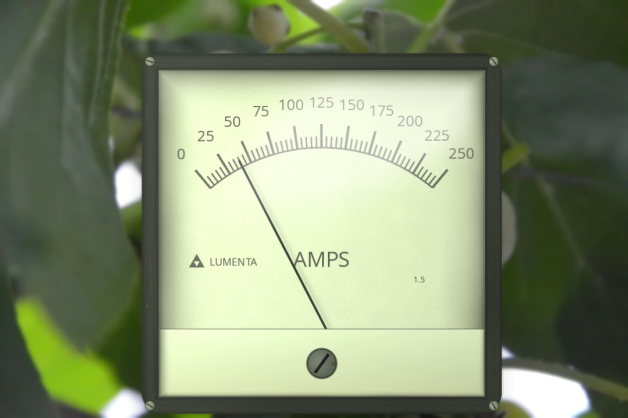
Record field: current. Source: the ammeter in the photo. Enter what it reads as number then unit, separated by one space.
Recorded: 40 A
